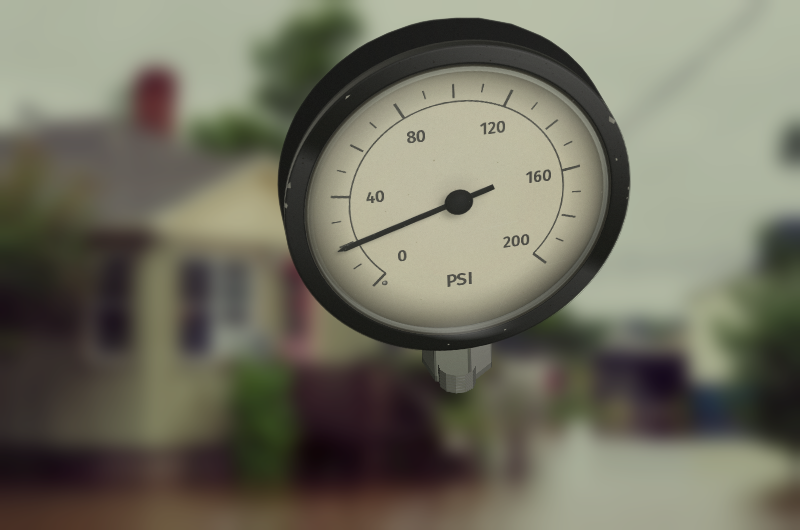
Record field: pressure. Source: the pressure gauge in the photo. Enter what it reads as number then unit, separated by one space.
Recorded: 20 psi
